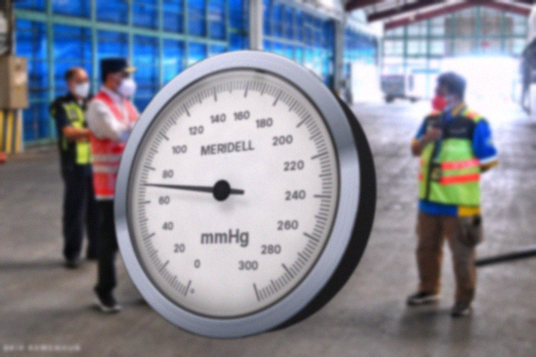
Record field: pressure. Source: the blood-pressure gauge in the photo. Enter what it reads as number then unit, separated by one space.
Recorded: 70 mmHg
